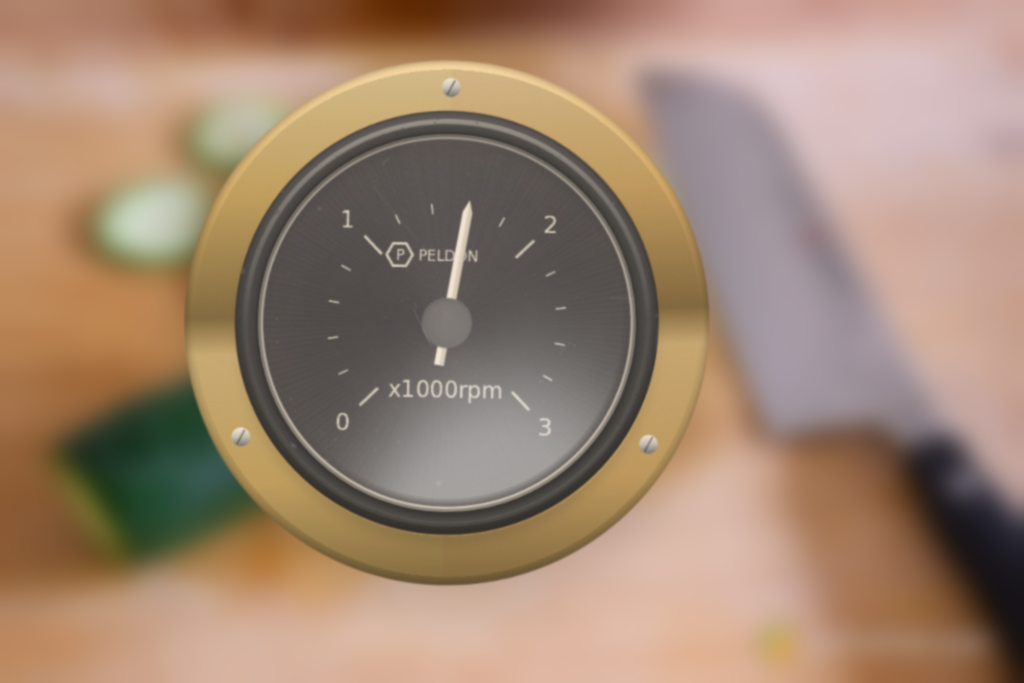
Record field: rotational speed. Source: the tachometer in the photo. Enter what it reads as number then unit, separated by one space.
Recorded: 1600 rpm
